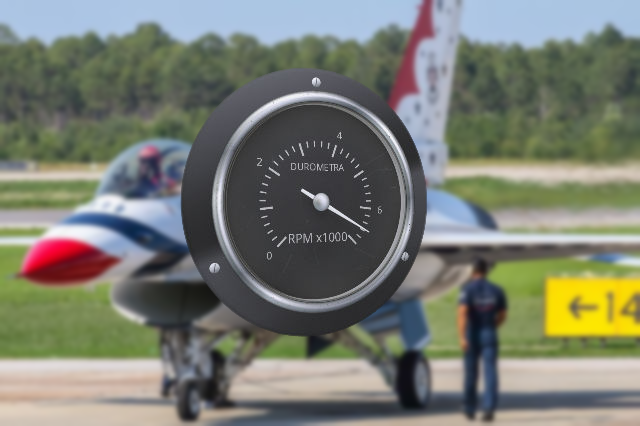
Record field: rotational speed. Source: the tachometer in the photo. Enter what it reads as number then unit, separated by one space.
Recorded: 6600 rpm
